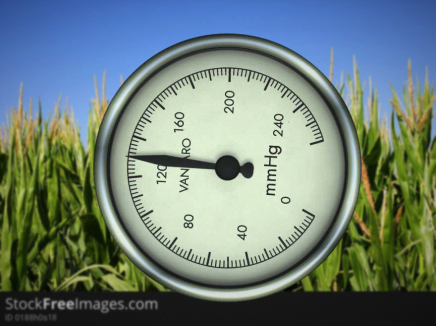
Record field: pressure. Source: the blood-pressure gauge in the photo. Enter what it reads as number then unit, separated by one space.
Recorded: 130 mmHg
